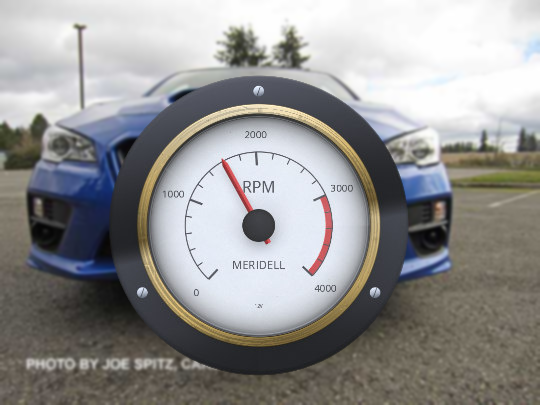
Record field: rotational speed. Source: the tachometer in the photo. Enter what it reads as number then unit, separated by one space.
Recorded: 1600 rpm
